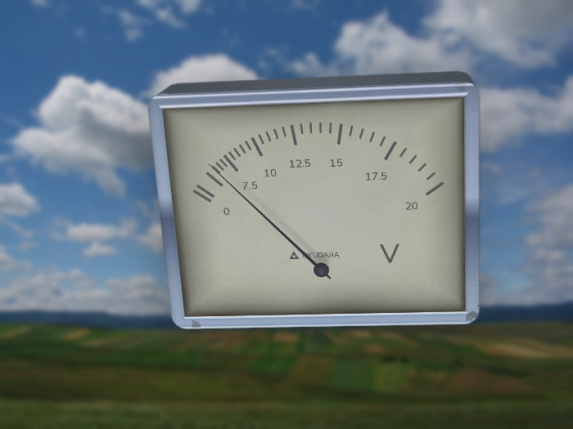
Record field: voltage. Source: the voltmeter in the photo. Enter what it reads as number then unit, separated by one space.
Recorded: 6 V
